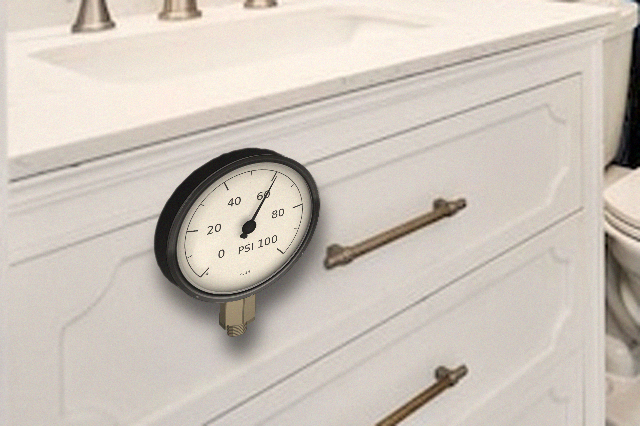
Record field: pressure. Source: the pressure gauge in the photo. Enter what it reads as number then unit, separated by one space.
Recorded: 60 psi
